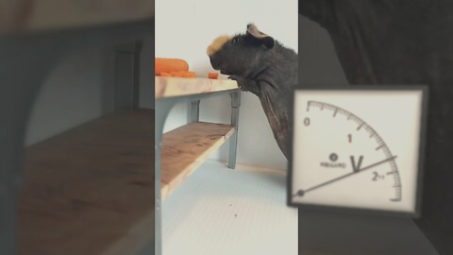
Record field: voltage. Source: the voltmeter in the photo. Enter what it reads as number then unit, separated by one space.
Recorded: 1.75 V
